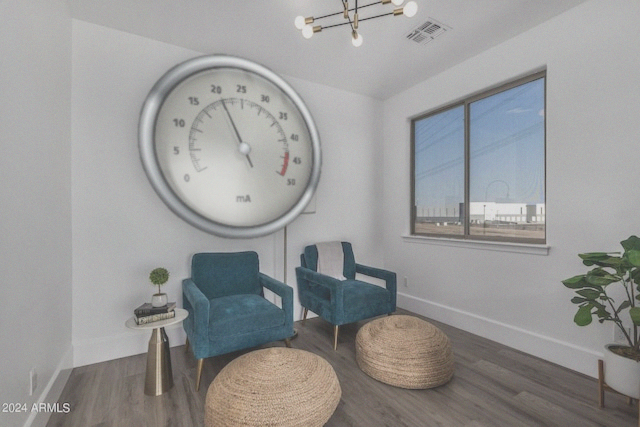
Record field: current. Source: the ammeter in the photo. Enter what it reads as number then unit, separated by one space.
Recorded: 20 mA
